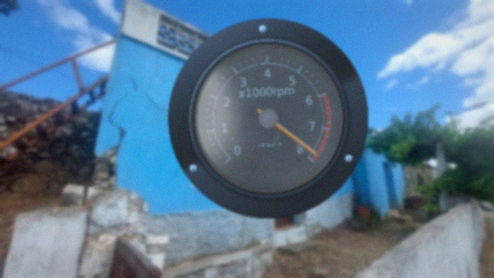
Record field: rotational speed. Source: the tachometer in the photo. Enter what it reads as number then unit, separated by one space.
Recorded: 7800 rpm
